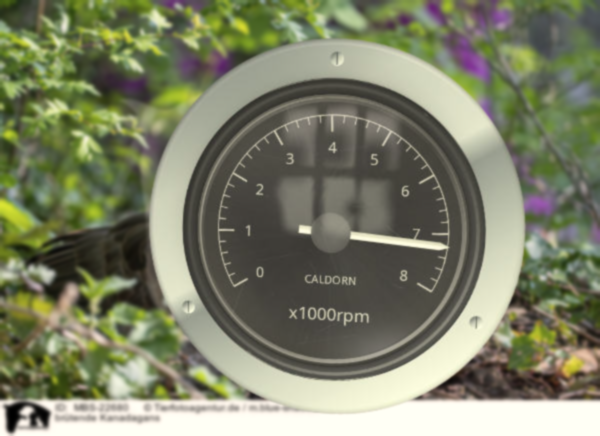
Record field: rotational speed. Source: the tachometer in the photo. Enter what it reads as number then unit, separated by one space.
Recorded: 7200 rpm
